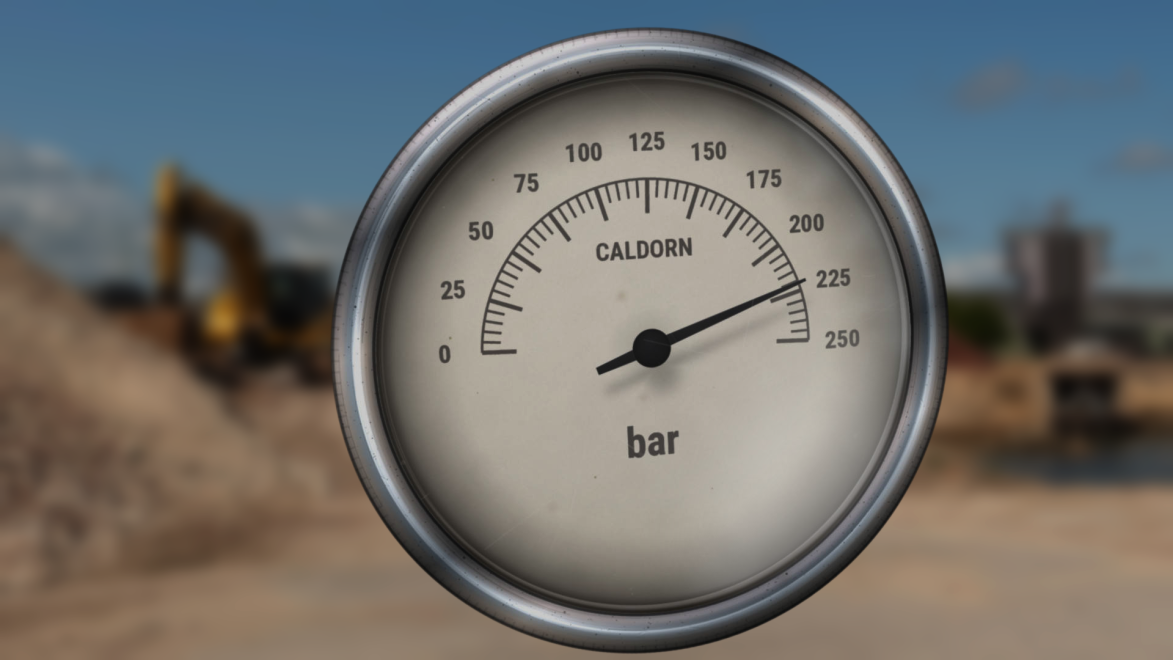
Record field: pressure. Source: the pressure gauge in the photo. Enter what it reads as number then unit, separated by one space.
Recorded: 220 bar
